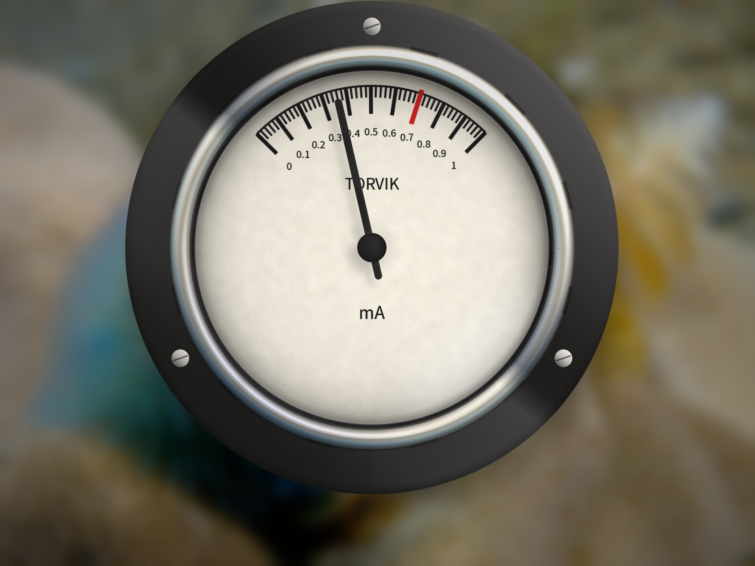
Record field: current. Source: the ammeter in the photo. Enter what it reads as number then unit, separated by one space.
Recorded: 0.36 mA
